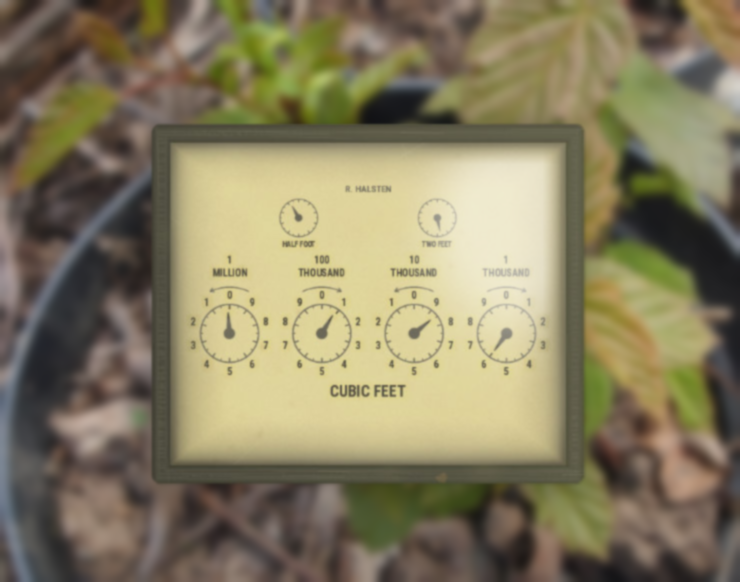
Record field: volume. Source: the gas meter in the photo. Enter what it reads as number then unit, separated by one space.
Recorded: 8600 ft³
